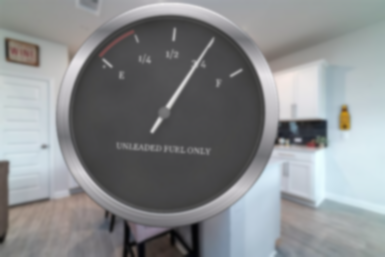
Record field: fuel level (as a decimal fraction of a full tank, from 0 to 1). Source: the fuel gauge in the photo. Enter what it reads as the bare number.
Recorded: 0.75
